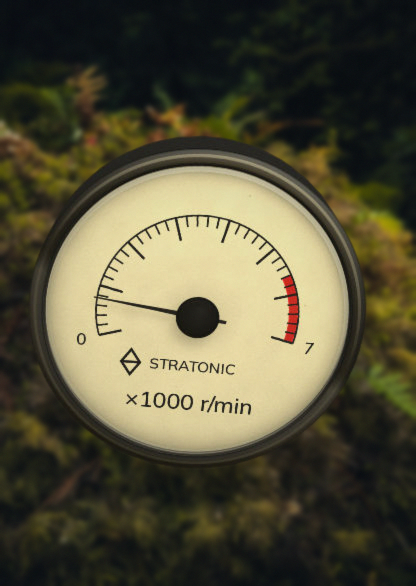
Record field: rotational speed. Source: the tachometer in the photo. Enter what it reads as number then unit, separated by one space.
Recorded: 800 rpm
